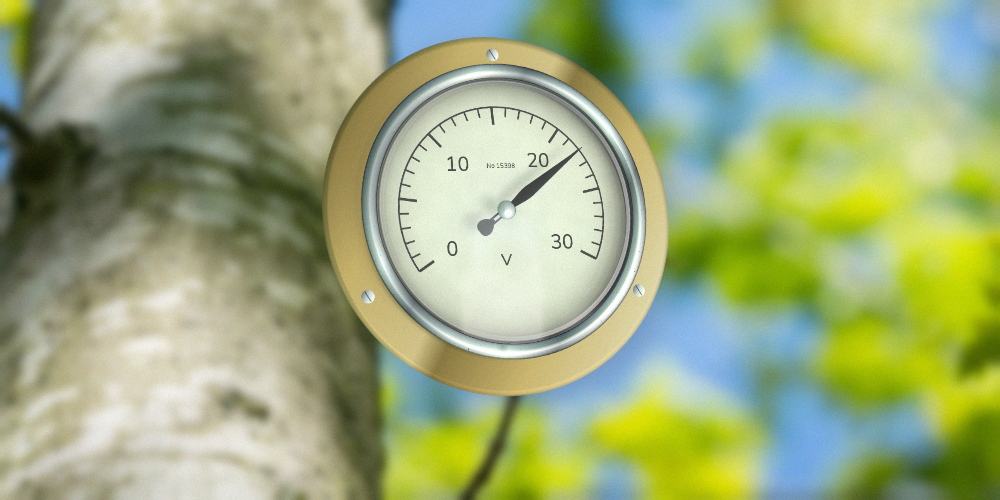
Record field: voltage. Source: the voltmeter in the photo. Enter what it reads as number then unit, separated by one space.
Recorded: 22 V
